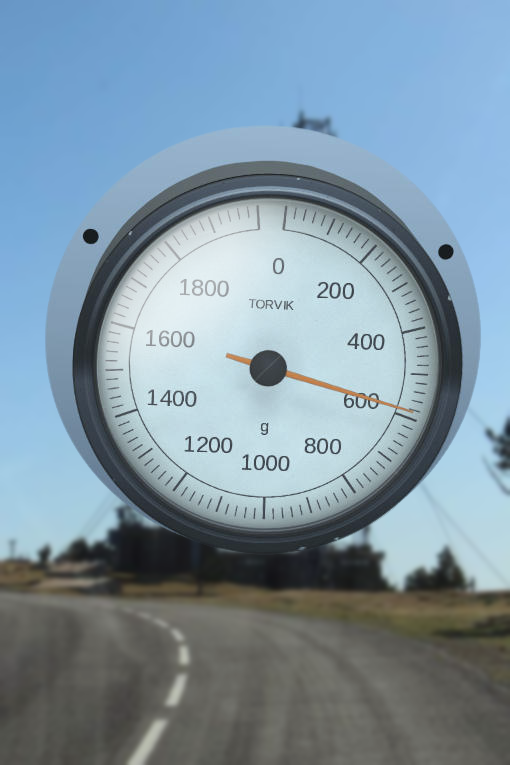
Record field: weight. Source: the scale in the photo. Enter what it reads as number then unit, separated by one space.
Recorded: 580 g
